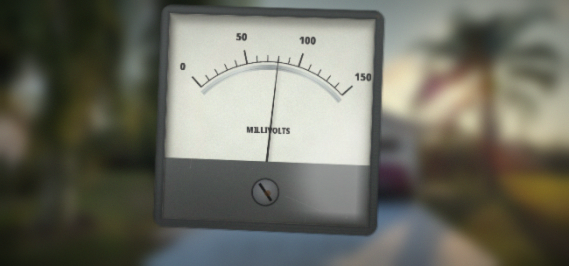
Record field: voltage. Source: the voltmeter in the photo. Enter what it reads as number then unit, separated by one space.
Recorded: 80 mV
